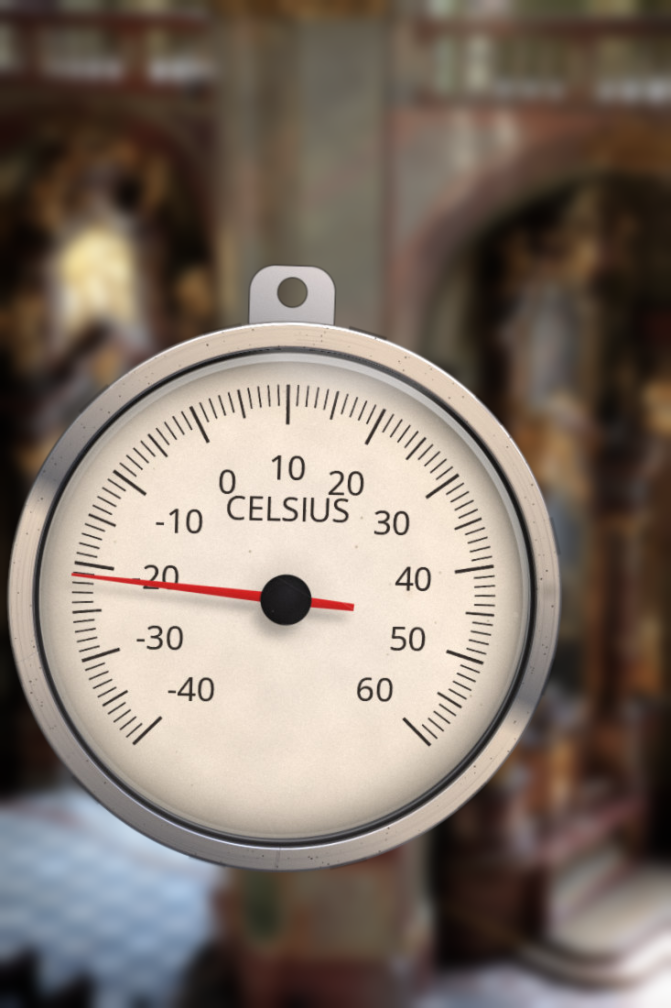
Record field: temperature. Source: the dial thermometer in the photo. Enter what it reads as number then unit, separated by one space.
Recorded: -21 °C
